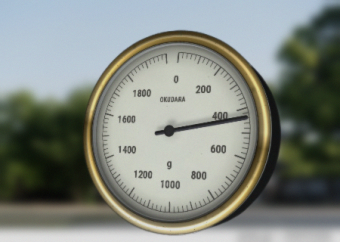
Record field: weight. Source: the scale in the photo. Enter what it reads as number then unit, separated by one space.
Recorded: 440 g
